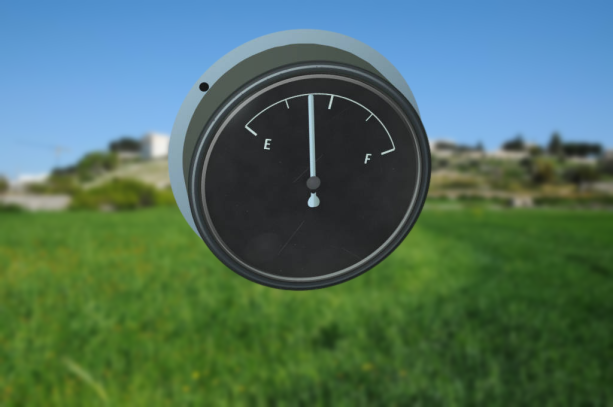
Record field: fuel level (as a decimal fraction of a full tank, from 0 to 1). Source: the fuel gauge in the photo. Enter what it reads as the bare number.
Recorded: 0.375
